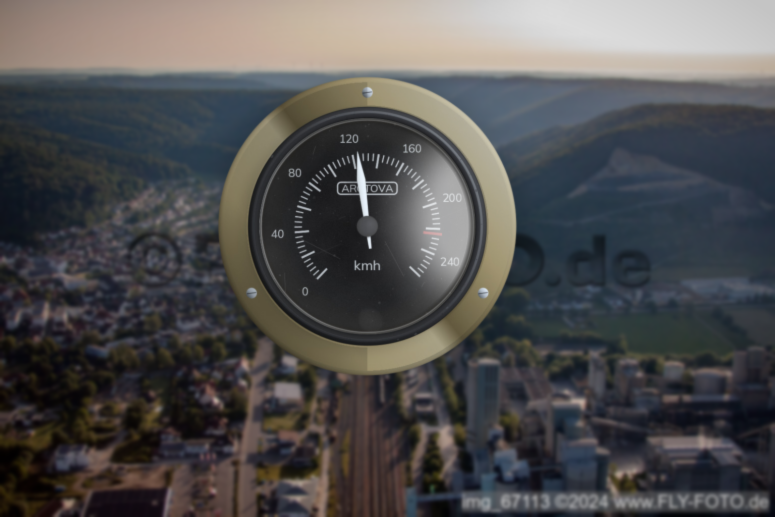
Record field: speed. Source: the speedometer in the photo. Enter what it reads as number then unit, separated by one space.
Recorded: 124 km/h
